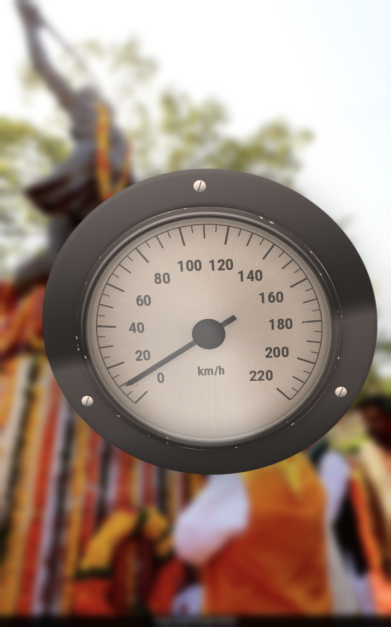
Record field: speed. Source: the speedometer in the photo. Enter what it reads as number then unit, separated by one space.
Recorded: 10 km/h
